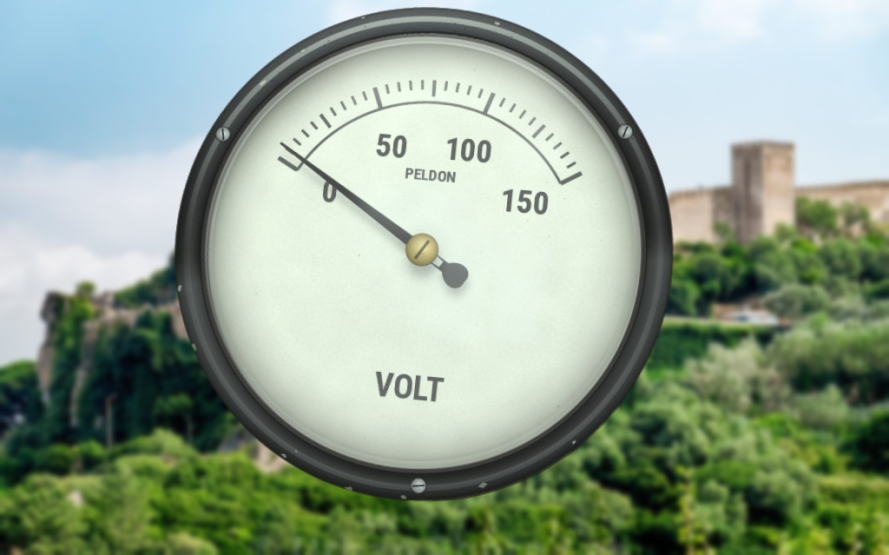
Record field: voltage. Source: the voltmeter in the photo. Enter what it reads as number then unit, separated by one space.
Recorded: 5 V
